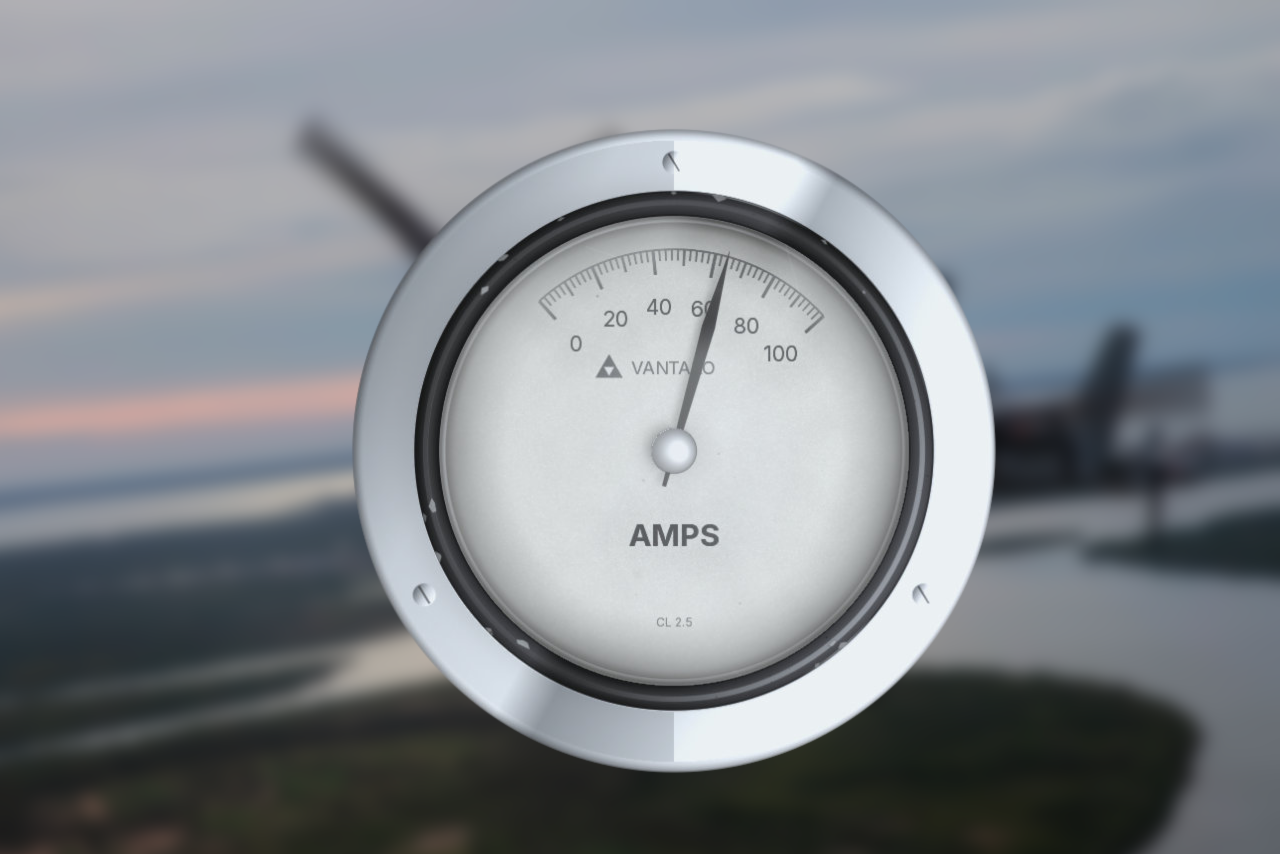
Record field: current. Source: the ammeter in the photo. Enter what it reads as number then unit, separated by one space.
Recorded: 64 A
